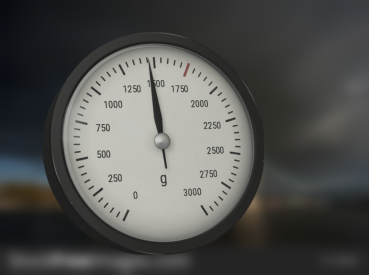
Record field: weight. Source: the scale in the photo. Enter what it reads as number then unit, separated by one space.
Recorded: 1450 g
